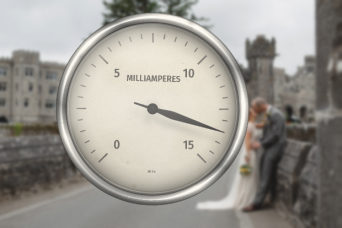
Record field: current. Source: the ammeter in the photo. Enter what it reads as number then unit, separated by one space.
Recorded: 13.5 mA
